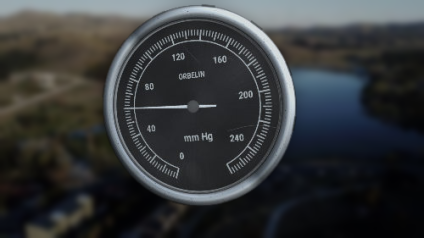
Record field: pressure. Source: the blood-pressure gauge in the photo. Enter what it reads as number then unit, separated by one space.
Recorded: 60 mmHg
